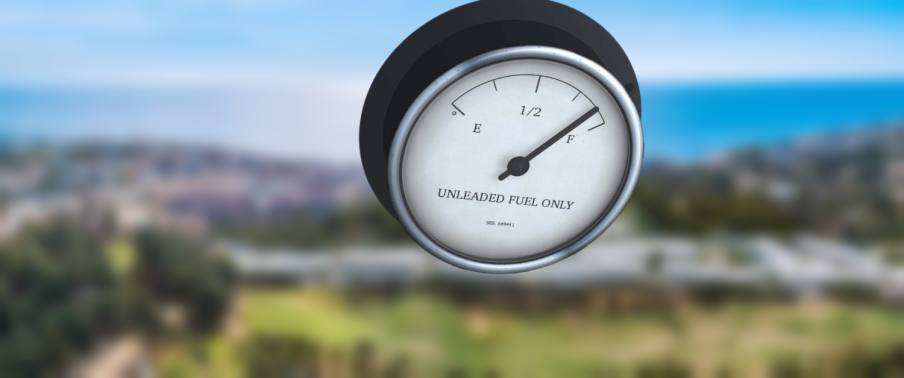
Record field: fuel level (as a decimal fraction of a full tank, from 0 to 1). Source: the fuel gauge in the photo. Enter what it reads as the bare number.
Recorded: 0.875
